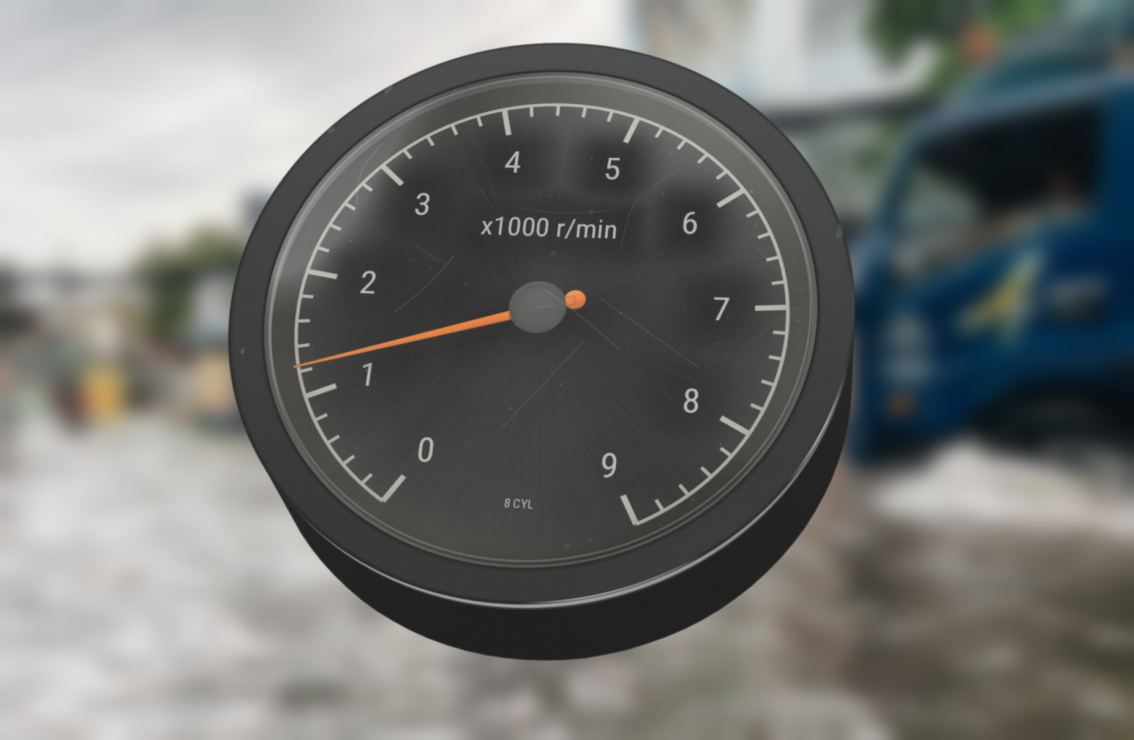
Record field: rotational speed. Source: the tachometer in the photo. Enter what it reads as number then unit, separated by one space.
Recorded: 1200 rpm
